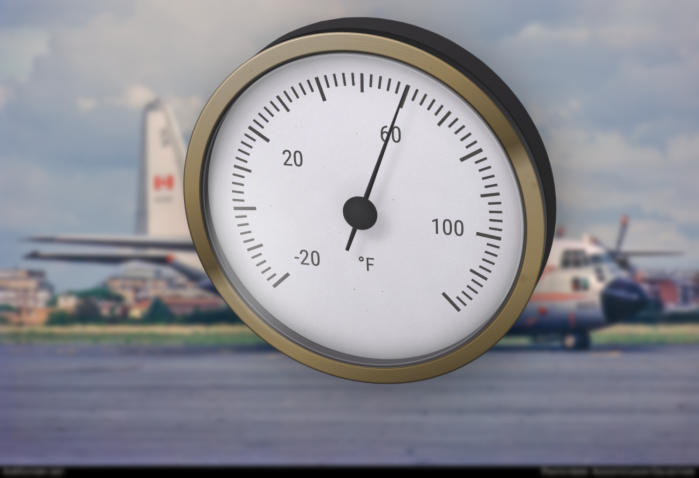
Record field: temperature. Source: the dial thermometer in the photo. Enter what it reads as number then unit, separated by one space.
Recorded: 60 °F
